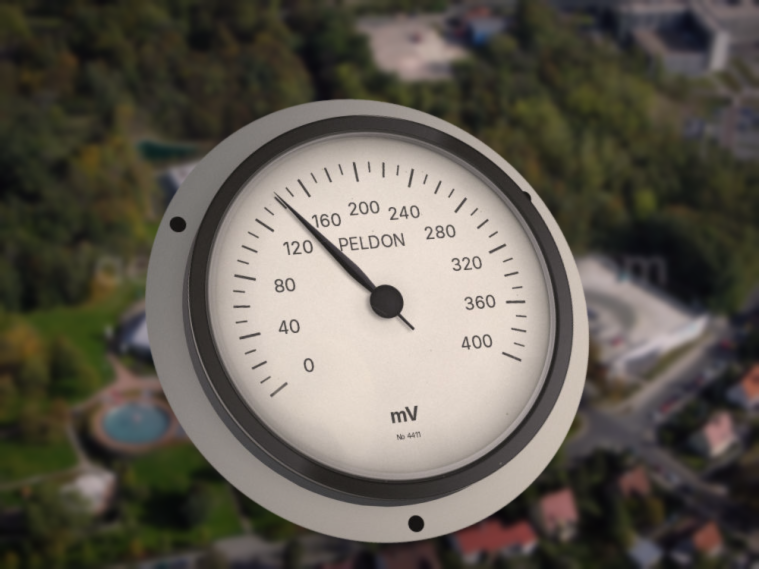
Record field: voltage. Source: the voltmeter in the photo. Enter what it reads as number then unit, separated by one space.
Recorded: 140 mV
